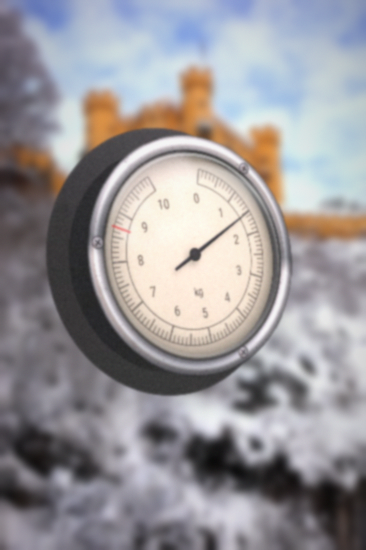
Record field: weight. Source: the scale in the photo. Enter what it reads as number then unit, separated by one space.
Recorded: 1.5 kg
